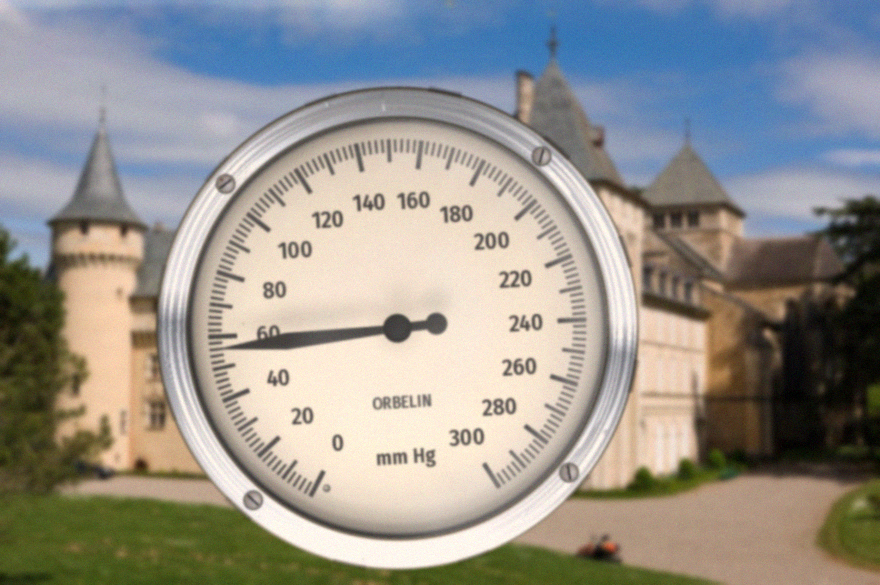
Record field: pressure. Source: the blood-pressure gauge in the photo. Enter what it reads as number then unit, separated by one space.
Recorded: 56 mmHg
